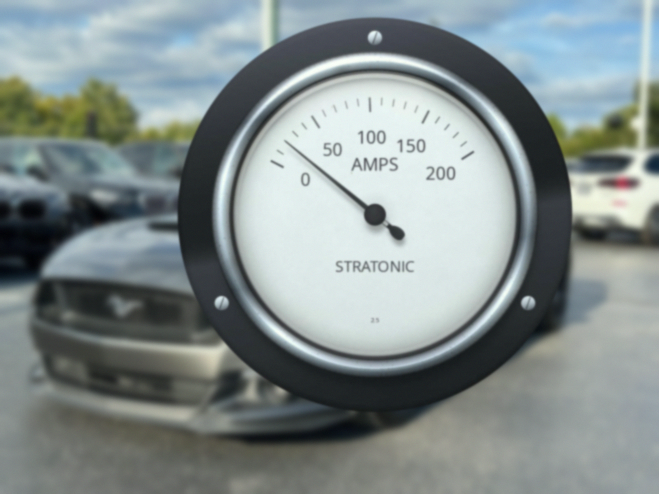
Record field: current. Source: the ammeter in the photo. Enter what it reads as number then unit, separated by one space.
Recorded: 20 A
